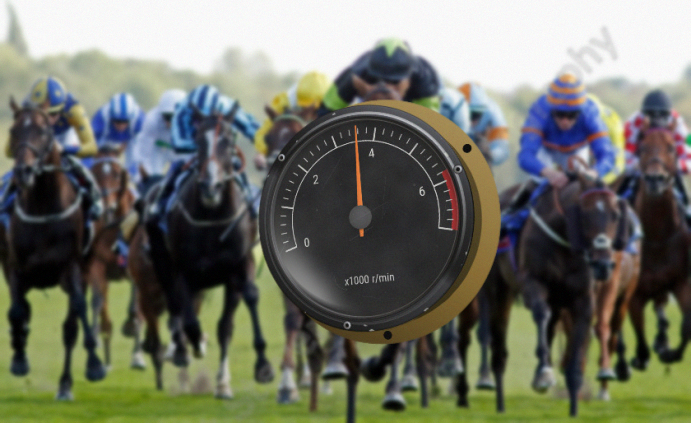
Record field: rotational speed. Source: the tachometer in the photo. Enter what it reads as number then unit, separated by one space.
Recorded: 3600 rpm
